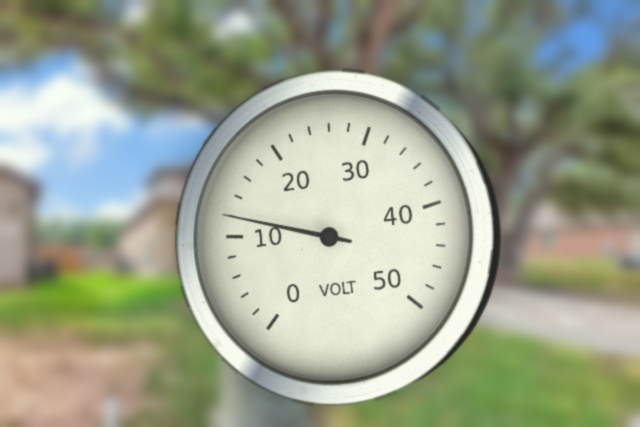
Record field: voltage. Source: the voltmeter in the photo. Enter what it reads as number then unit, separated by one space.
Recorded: 12 V
